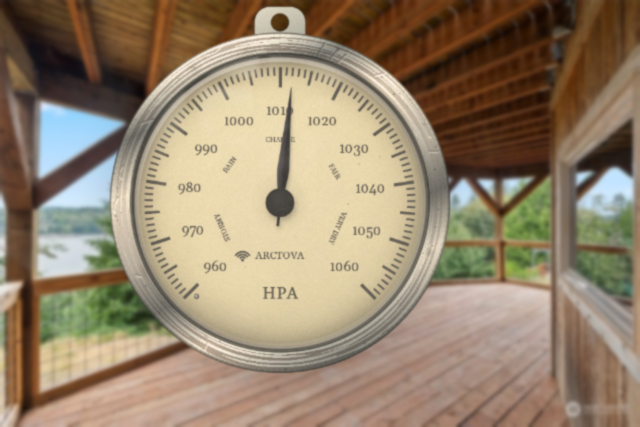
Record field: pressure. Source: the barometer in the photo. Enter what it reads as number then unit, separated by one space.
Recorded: 1012 hPa
